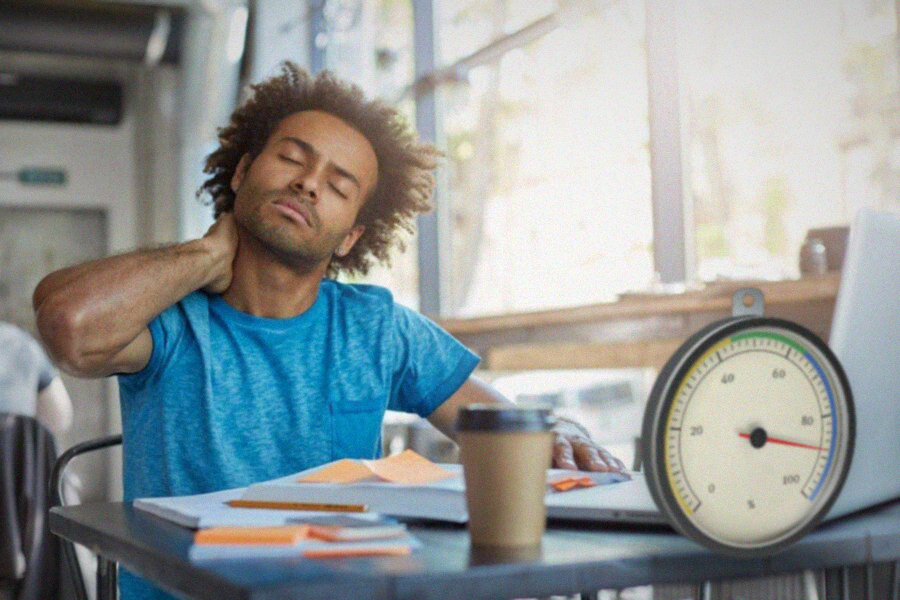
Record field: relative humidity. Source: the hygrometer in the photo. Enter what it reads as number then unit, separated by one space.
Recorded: 88 %
